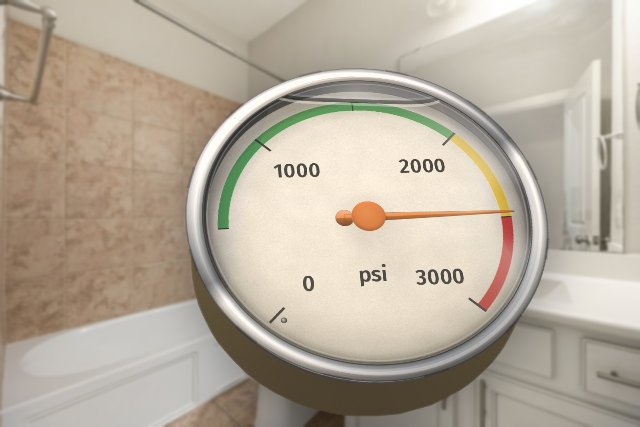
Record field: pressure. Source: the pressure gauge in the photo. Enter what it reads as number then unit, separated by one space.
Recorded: 2500 psi
